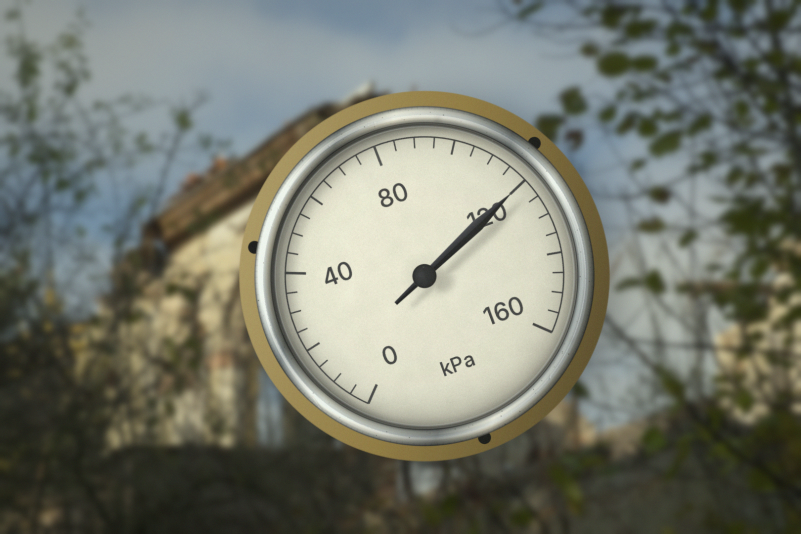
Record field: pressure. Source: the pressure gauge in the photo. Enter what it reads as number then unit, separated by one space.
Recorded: 120 kPa
